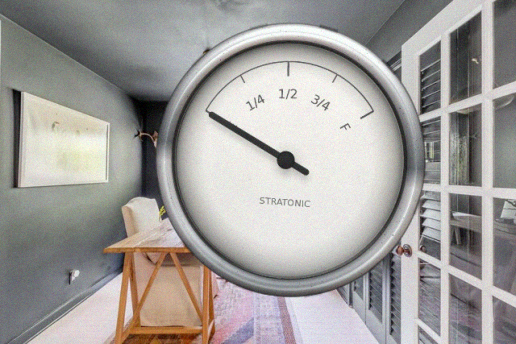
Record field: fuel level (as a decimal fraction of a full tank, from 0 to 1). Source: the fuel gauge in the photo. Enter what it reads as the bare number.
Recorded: 0
